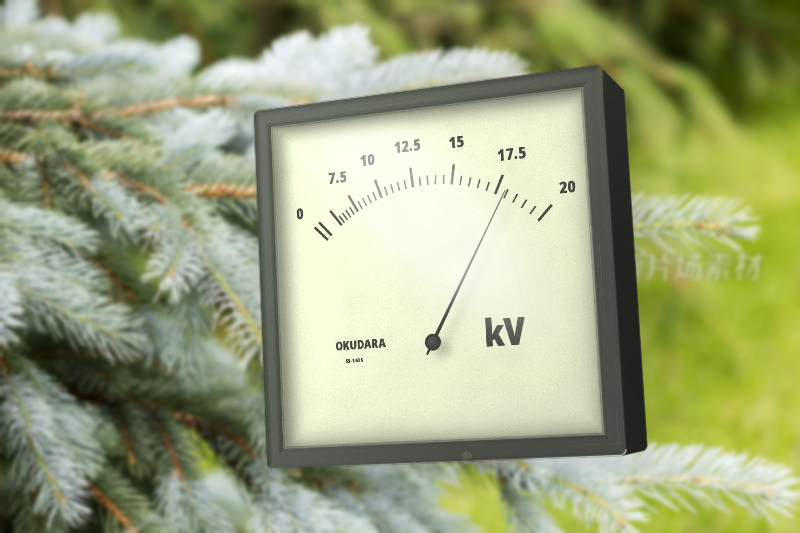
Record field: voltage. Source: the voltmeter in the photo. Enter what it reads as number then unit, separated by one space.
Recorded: 18 kV
